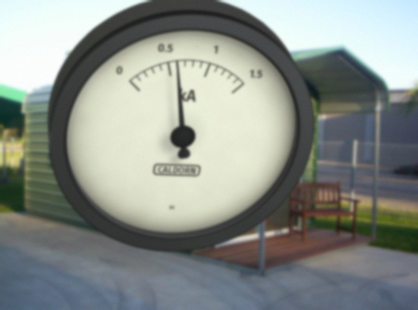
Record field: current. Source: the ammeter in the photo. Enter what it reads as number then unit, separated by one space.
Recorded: 0.6 kA
